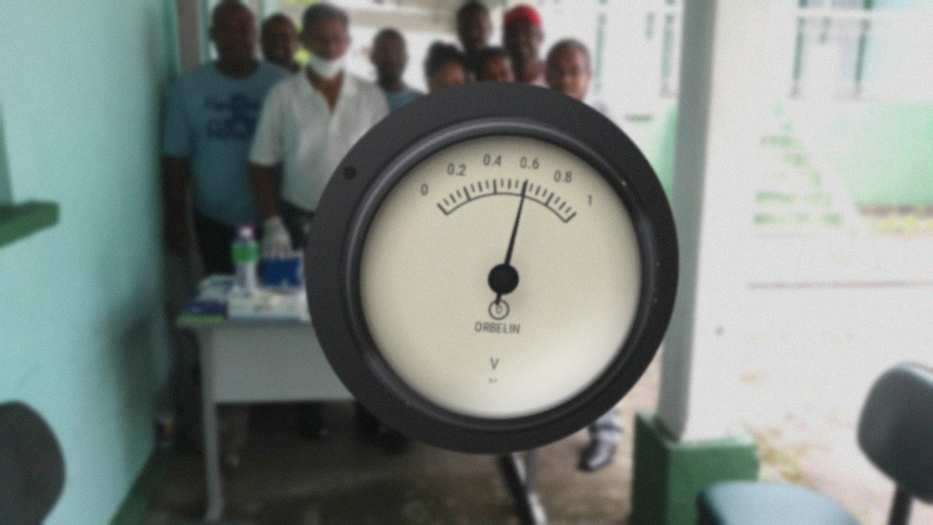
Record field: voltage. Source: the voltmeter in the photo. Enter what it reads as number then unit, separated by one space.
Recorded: 0.6 V
